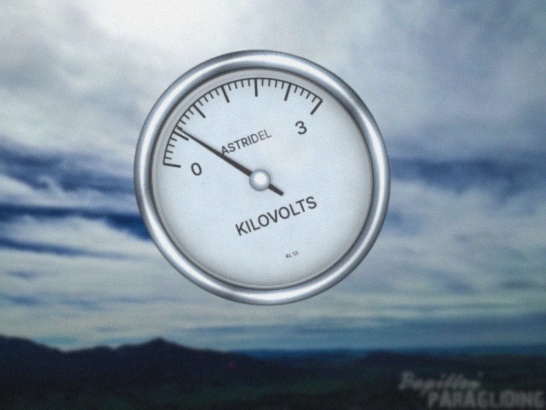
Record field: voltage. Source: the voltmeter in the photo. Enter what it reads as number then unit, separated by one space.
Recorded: 0.6 kV
